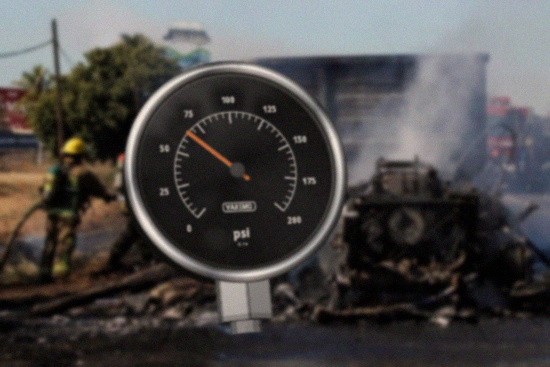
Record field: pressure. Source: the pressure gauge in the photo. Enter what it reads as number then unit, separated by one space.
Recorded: 65 psi
